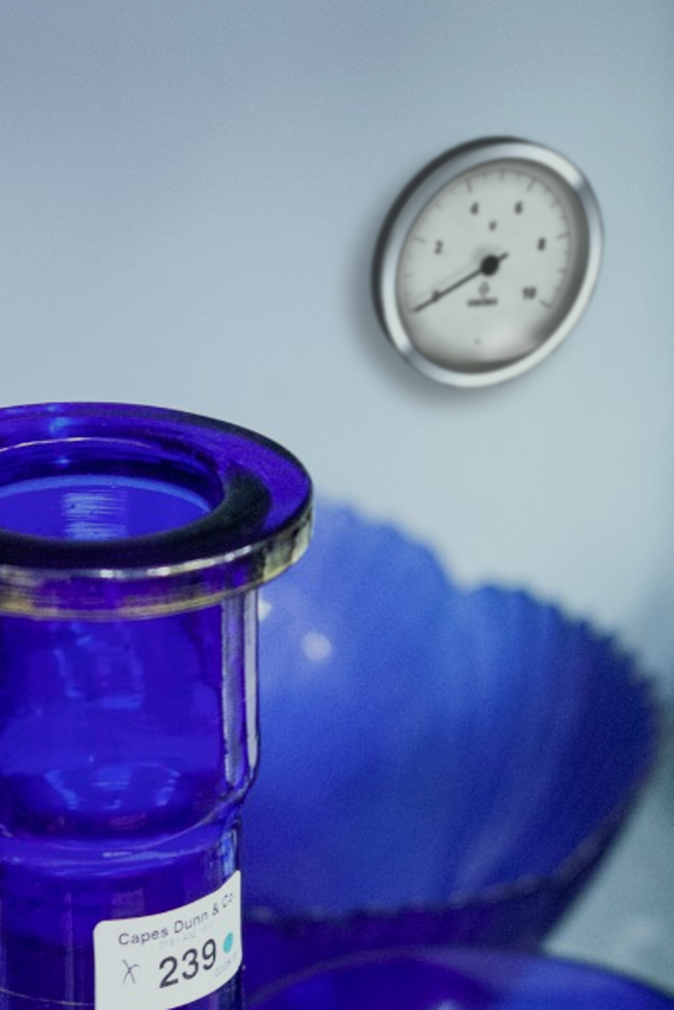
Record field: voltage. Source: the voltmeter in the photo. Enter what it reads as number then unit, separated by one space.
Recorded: 0 V
